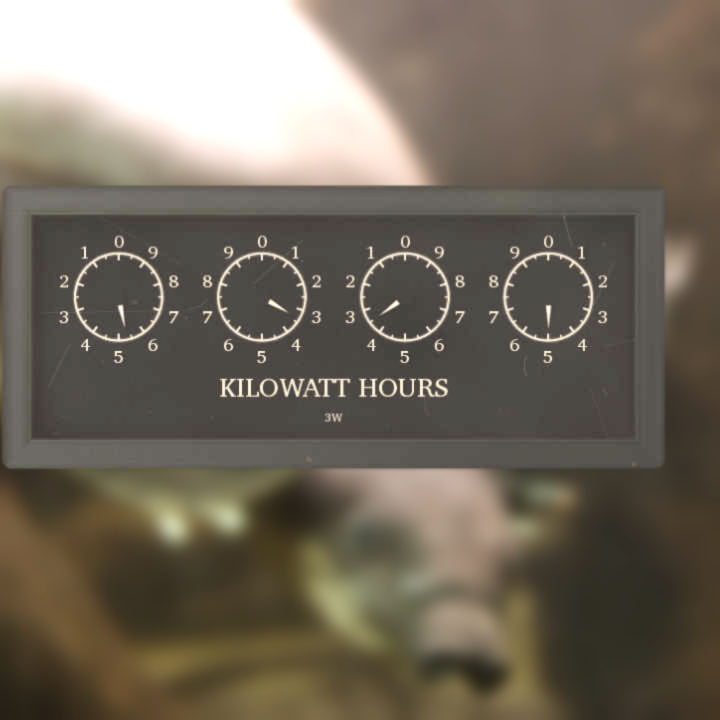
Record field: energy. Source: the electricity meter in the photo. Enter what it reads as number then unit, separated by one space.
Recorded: 5335 kWh
